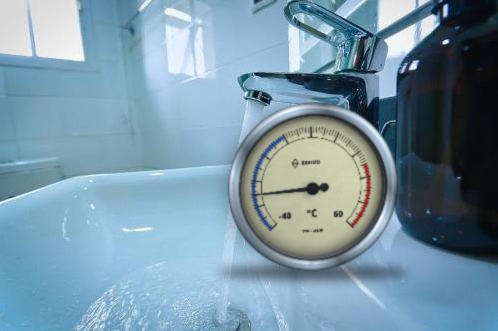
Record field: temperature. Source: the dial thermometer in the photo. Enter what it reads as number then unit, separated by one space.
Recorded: -25 °C
